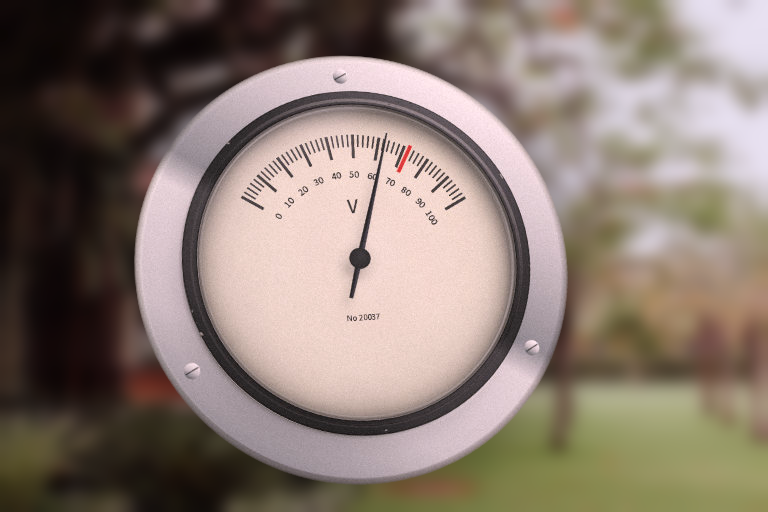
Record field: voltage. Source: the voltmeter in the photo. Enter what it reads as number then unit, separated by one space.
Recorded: 62 V
